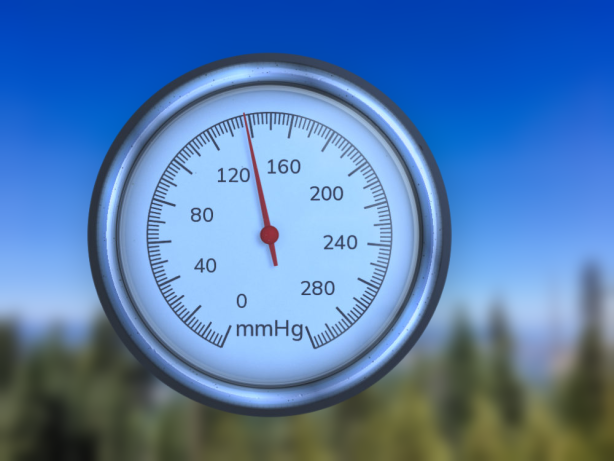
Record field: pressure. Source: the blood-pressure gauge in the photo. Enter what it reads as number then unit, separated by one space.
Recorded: 138 mmHg
